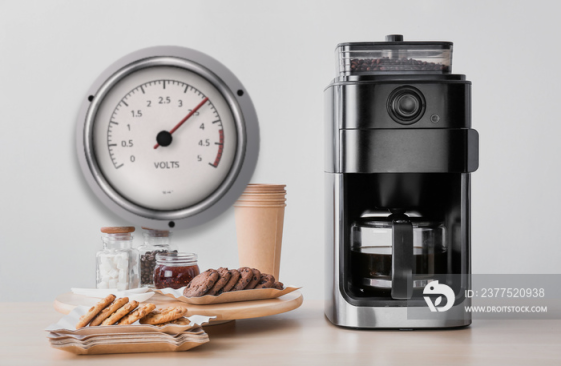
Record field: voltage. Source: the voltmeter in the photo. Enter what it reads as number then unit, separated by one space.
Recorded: 3.5 V
